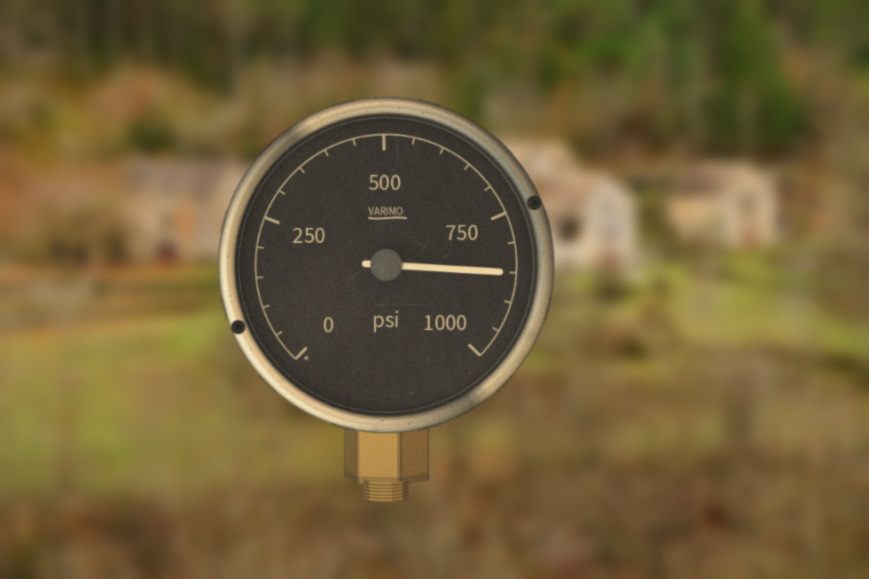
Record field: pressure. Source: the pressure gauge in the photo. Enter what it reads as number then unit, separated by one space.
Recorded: 850 psi
